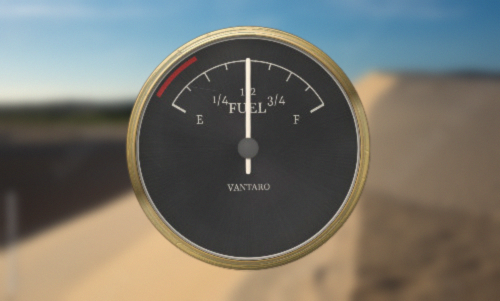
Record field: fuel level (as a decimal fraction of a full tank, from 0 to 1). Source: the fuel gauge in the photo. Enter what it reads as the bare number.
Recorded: 0.5
